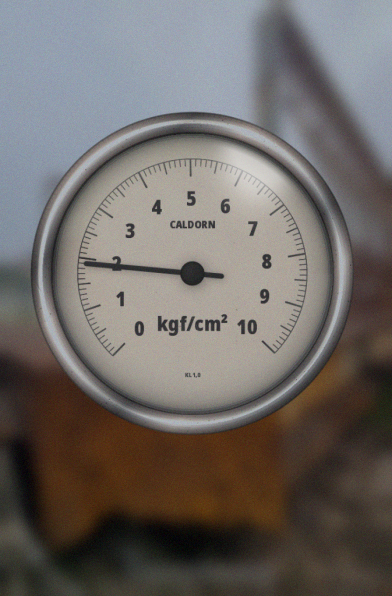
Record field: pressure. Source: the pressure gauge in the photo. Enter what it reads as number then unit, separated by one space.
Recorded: 1.9 kg/cm²
